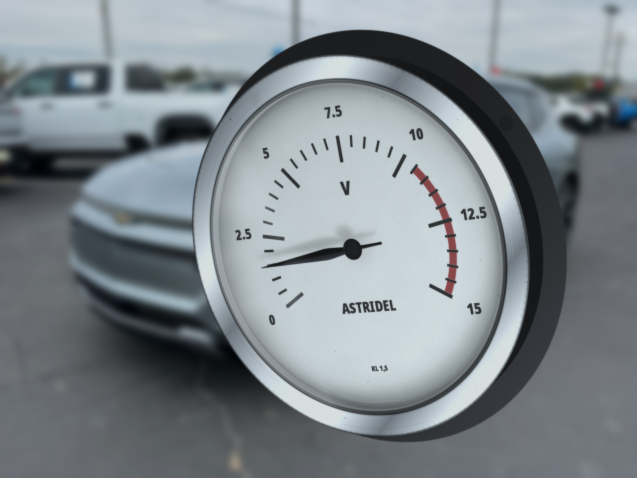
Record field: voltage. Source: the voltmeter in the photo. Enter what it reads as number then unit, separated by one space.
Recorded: 1.5 V
